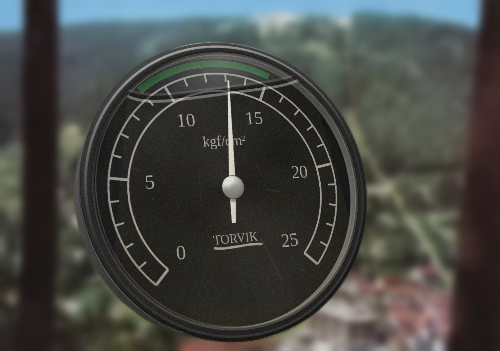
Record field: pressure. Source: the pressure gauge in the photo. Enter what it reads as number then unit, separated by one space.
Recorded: 13 kg/cm²
